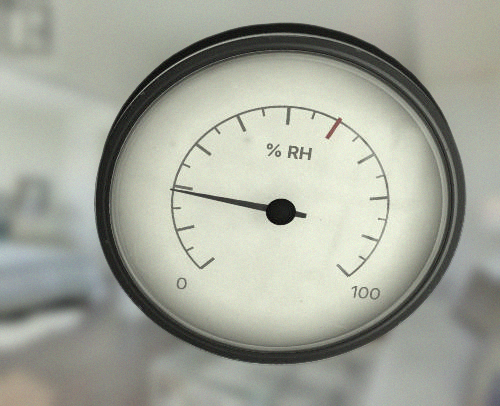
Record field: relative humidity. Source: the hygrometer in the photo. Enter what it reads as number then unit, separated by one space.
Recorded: 20 %
